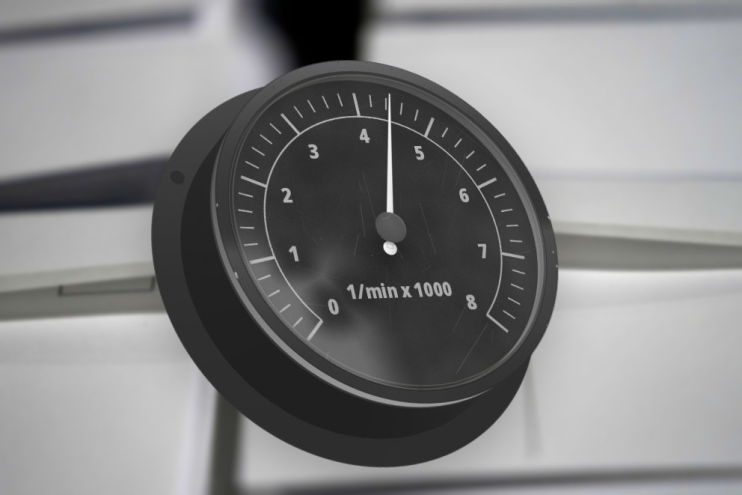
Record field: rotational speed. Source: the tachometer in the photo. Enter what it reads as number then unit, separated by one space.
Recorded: 4400 rpm
